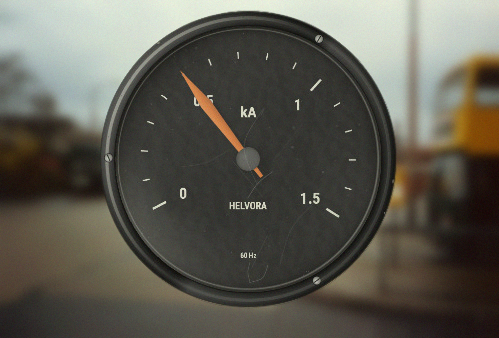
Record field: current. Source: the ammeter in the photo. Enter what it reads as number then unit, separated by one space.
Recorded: 0.5 kA
